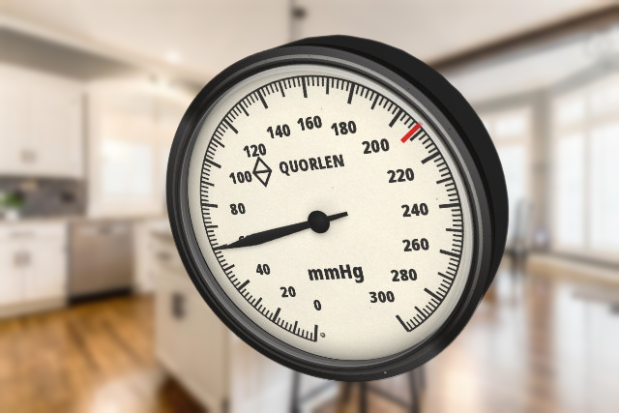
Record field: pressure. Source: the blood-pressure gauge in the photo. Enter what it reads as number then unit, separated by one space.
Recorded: 60 mmHg
